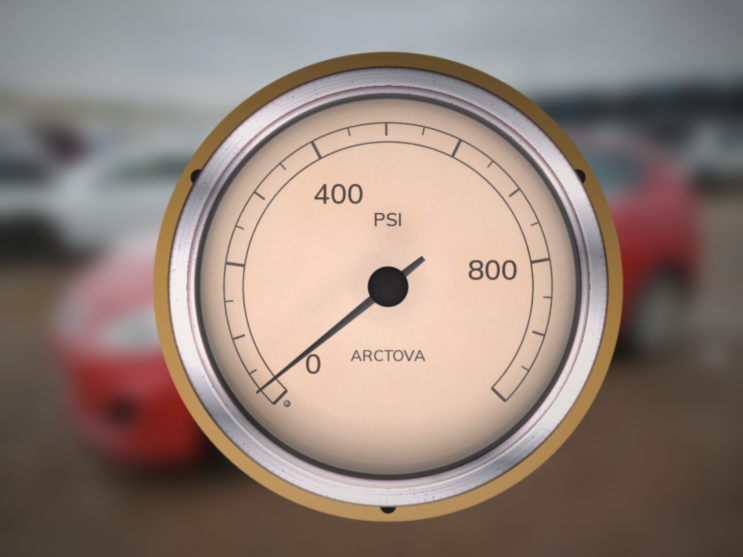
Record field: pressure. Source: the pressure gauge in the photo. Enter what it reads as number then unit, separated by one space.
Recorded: 25 psi
